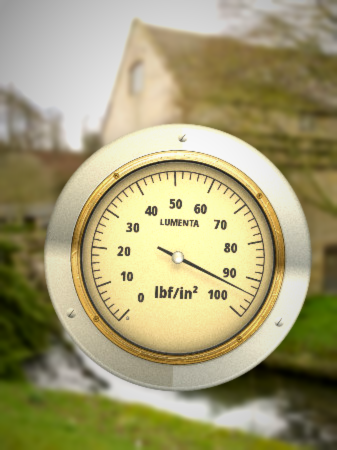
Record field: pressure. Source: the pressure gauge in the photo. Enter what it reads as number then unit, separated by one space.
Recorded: 94 psi
